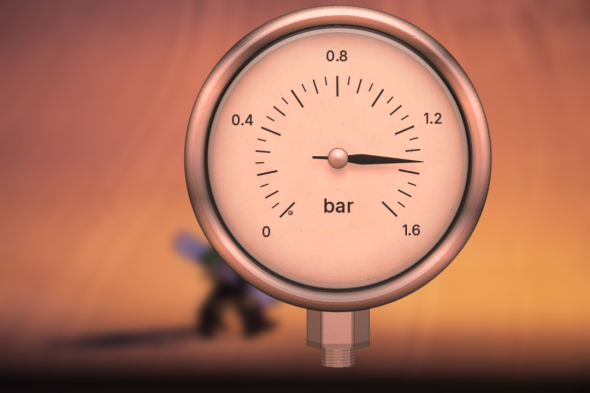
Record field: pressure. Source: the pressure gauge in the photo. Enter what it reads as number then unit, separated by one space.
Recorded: 1.35 bar
